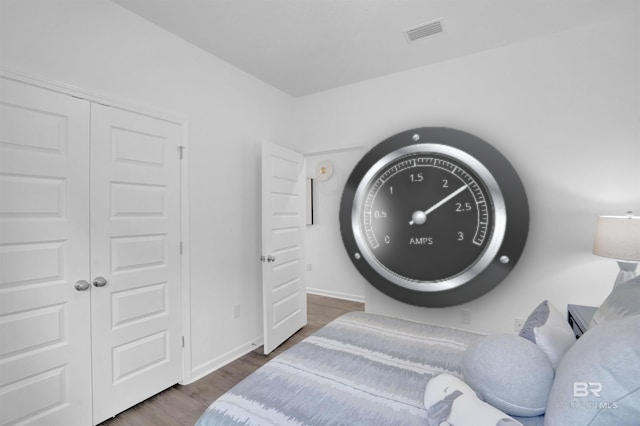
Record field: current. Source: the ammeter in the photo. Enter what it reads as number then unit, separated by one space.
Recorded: 2.25 A
